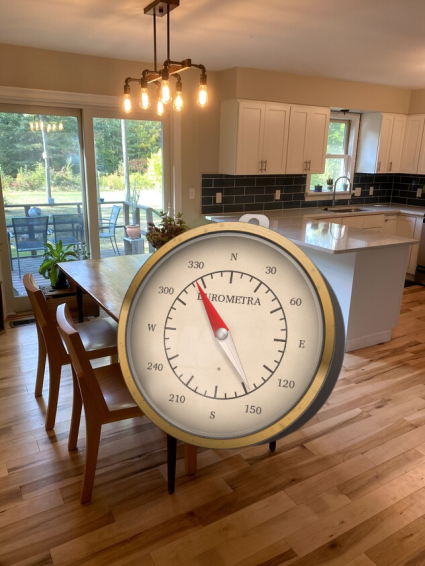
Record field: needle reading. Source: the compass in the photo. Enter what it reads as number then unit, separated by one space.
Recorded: 325 °
